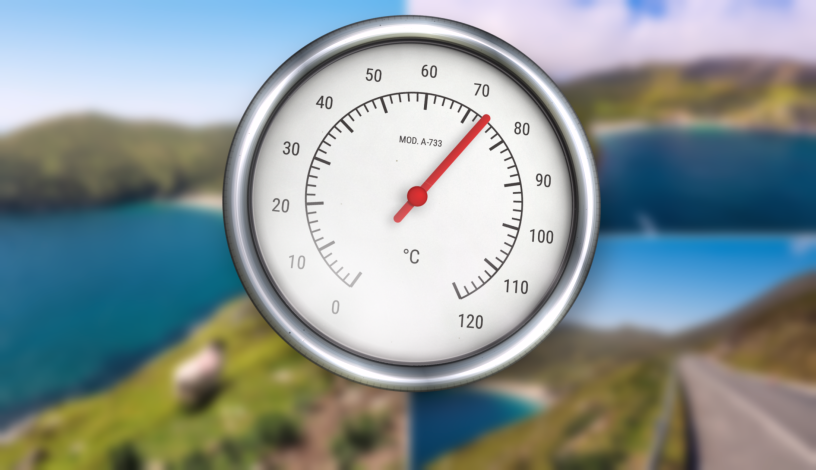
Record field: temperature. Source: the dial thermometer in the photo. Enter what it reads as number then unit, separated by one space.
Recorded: 74 °C
